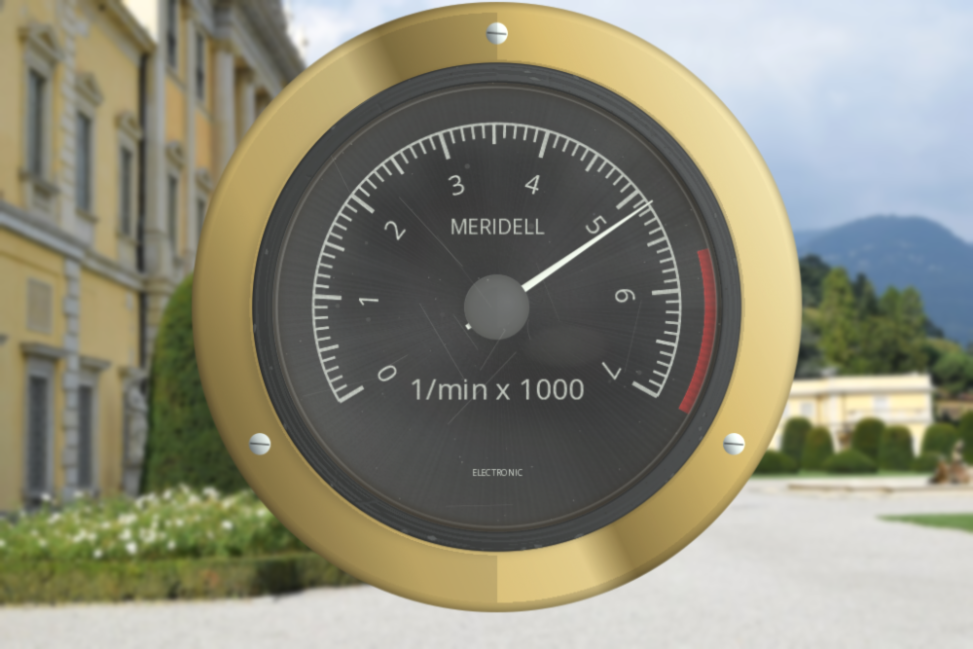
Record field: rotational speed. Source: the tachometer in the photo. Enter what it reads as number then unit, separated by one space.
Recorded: 5150 rpm
